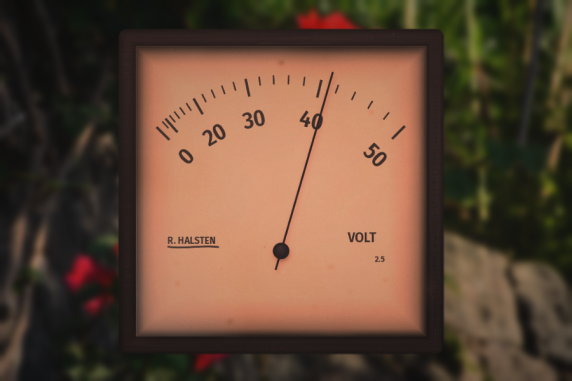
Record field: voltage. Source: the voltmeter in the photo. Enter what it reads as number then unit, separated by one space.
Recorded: 41 V
